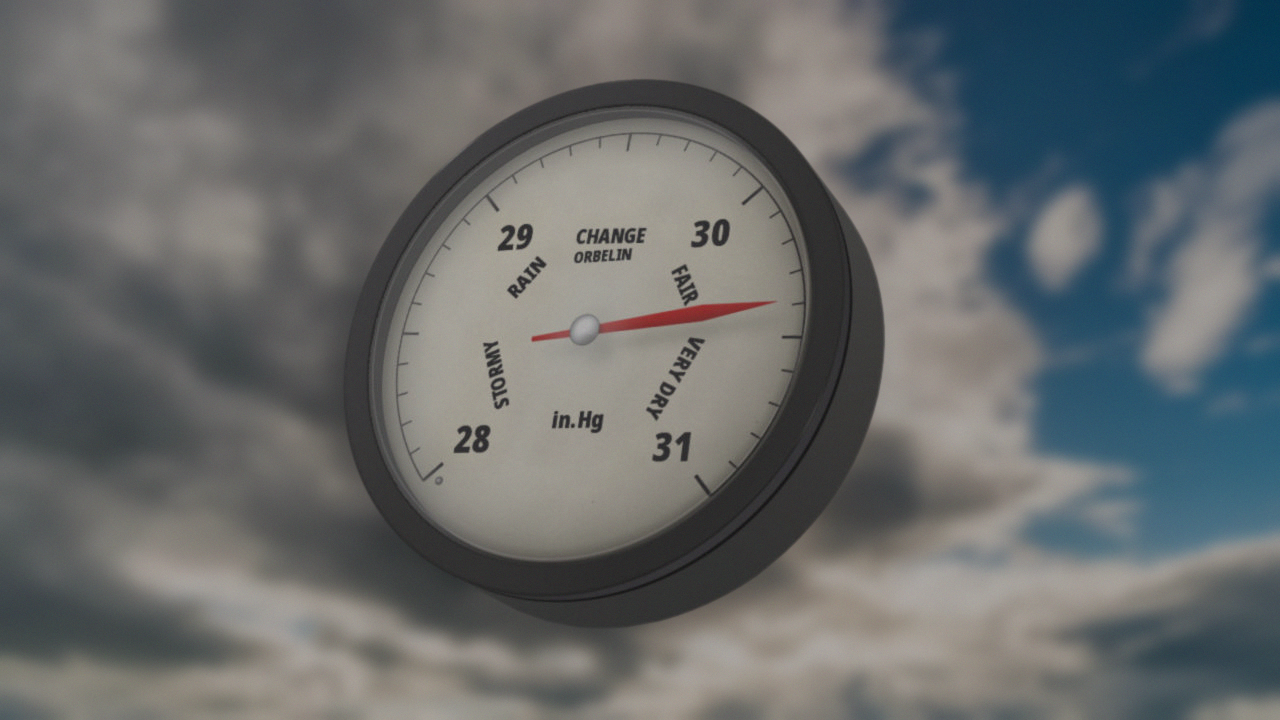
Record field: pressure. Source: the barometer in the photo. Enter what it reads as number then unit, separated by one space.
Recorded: 30.4 inHg
